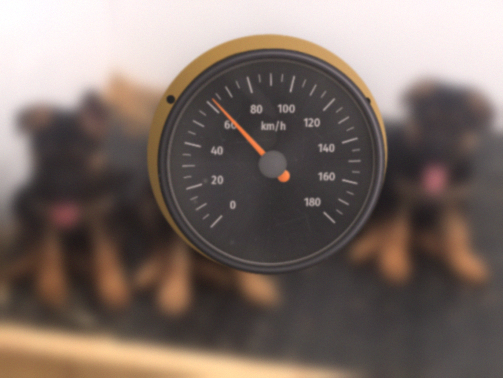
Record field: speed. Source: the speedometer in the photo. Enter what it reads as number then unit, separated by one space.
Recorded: 62.5 km/h
